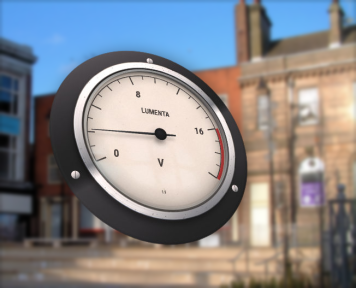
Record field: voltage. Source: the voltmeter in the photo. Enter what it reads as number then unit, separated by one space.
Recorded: 2 V
